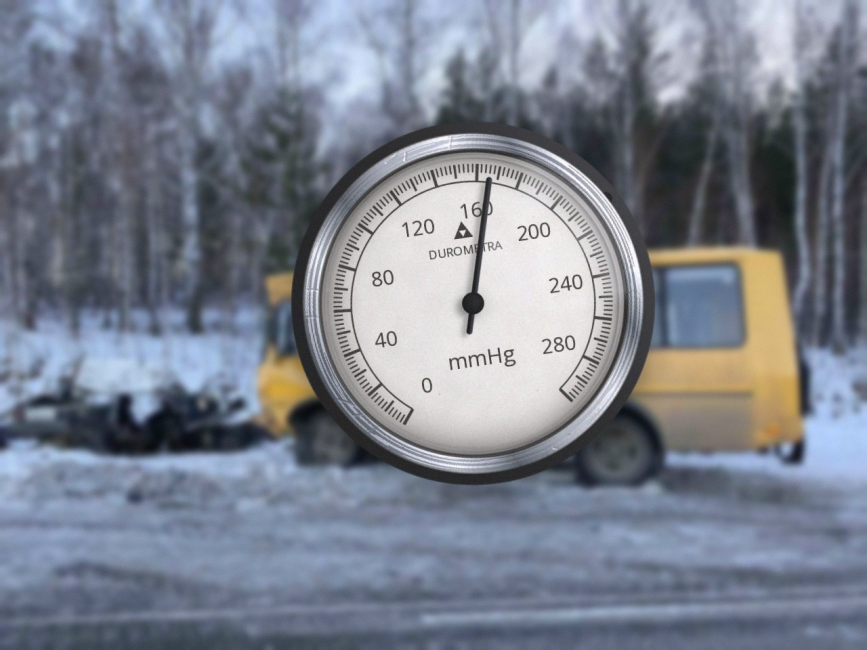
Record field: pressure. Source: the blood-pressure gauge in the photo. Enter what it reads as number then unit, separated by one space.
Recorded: 166 mmHg
